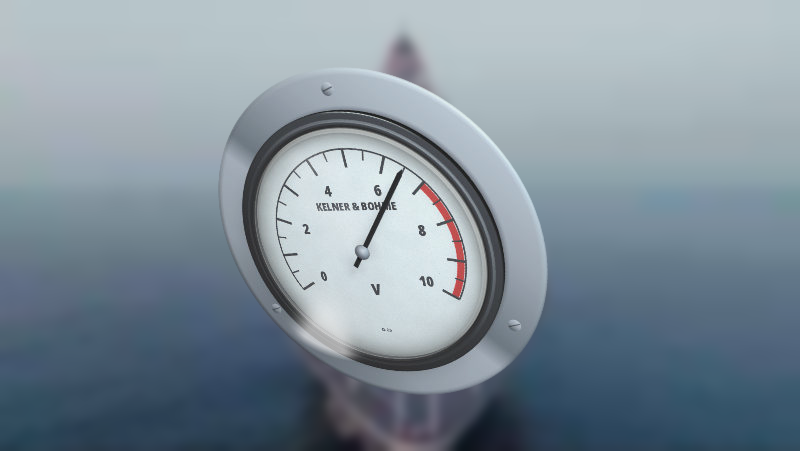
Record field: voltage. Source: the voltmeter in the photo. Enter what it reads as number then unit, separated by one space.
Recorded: 6.5 V
